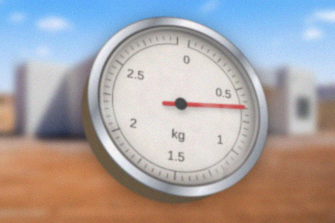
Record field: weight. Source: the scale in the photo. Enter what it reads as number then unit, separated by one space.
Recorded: 0.65 kg
